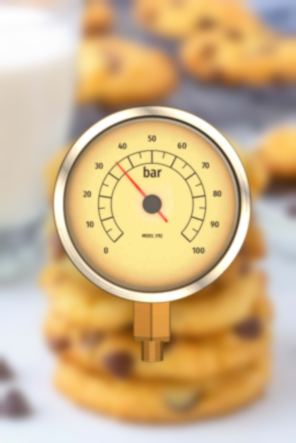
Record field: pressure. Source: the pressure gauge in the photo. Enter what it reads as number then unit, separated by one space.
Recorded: 35 bar
